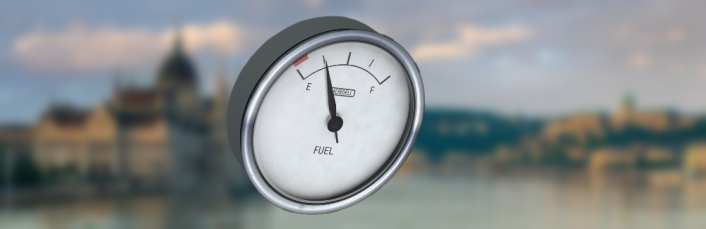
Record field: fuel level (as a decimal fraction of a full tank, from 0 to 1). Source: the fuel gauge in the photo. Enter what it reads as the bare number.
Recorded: 0.25
